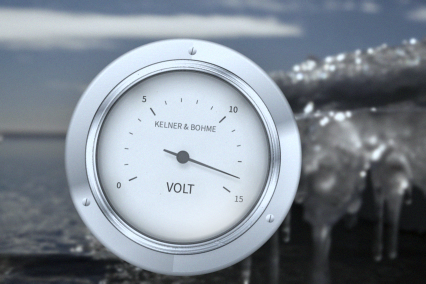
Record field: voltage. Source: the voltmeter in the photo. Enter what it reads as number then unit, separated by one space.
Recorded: 14 V
